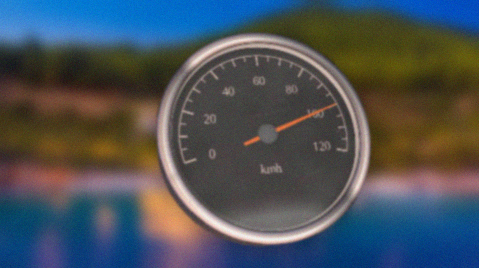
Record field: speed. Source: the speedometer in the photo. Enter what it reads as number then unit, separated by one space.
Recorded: 100 km/h
